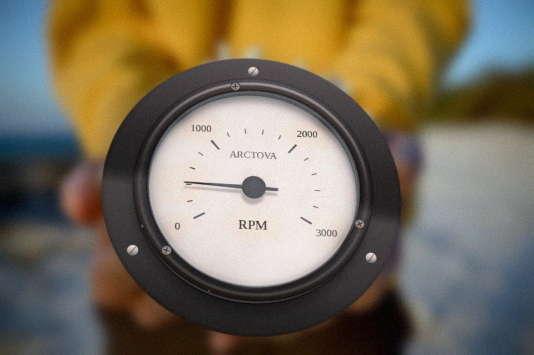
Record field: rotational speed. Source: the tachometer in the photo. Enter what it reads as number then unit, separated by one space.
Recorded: 400 rpm
